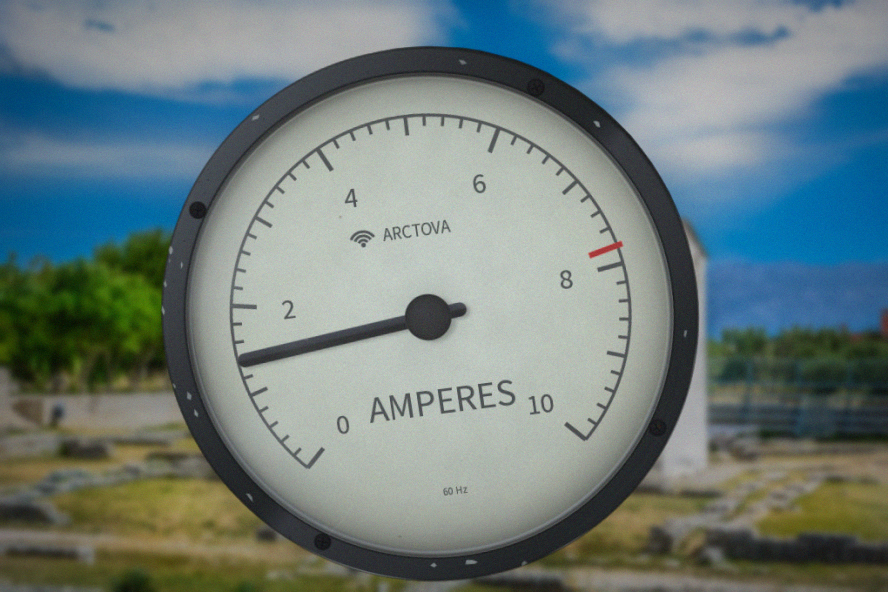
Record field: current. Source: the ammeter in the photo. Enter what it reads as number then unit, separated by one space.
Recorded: 1.4 A
